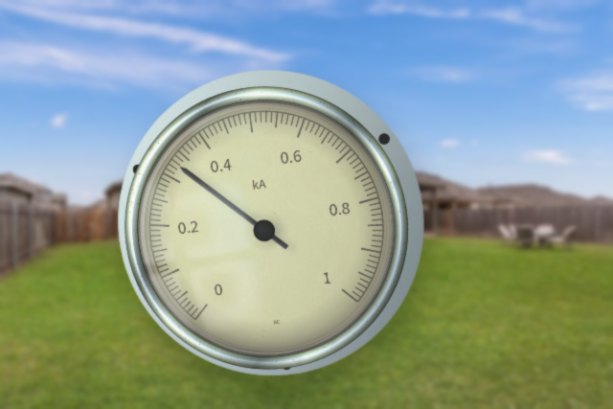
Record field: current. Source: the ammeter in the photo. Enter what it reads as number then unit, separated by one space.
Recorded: 0.33 kA
